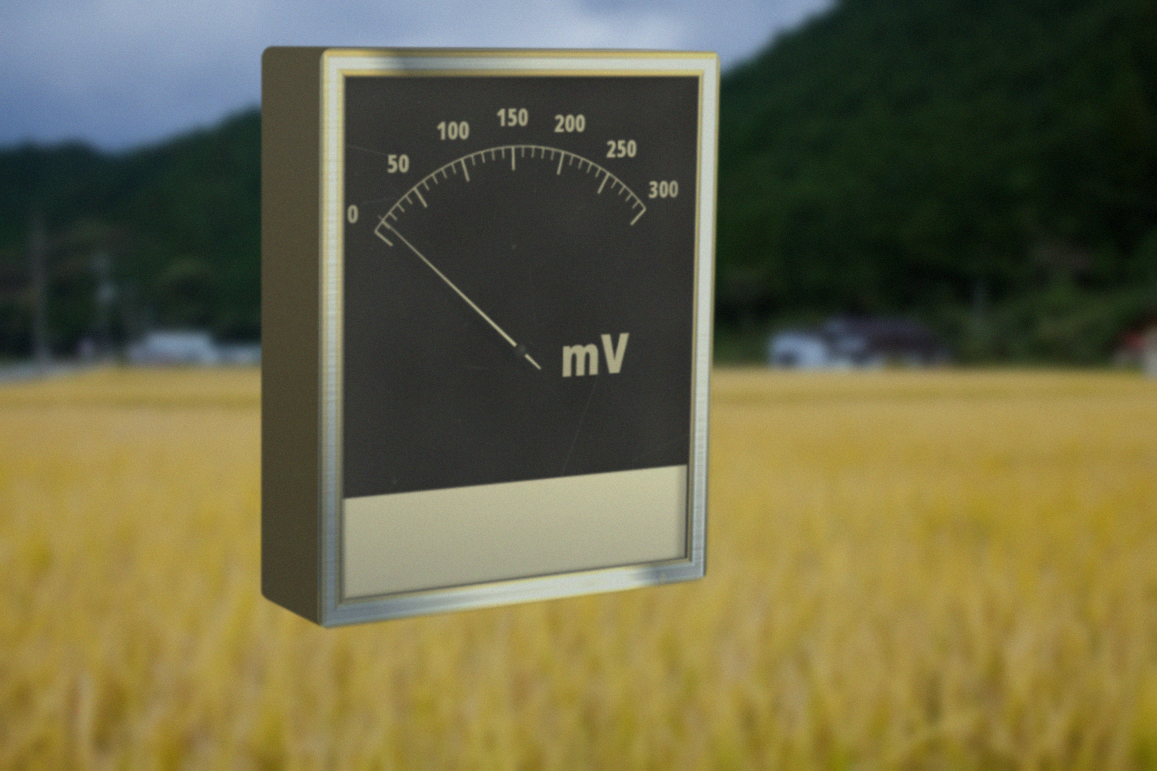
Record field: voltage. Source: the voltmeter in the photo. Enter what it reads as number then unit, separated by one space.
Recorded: 10 mV
